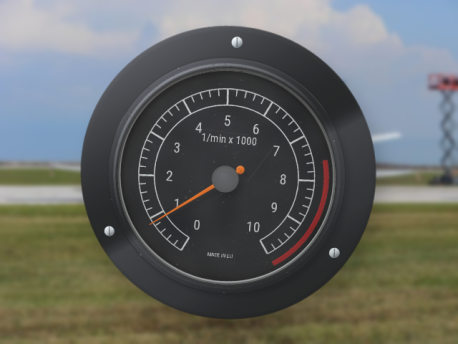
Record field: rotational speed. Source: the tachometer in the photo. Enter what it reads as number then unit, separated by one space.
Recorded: 900 rpm
